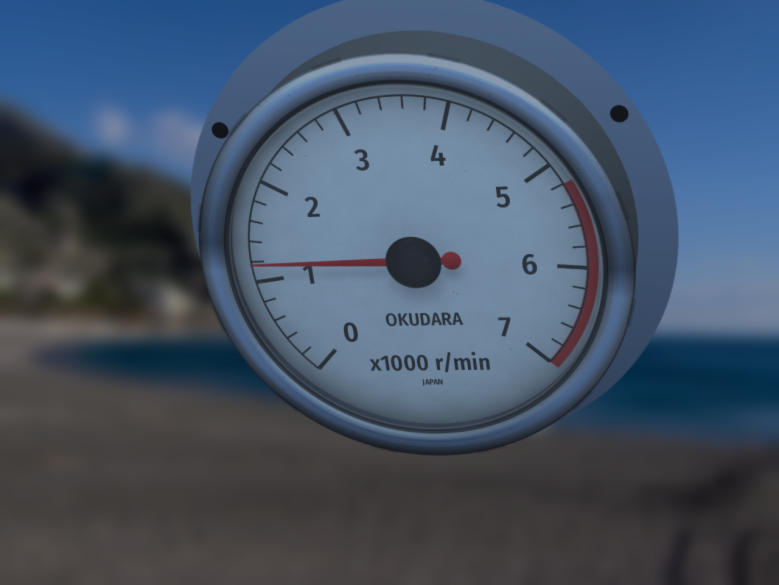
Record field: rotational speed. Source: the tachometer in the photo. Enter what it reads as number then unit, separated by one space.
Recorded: 1200 rpm
